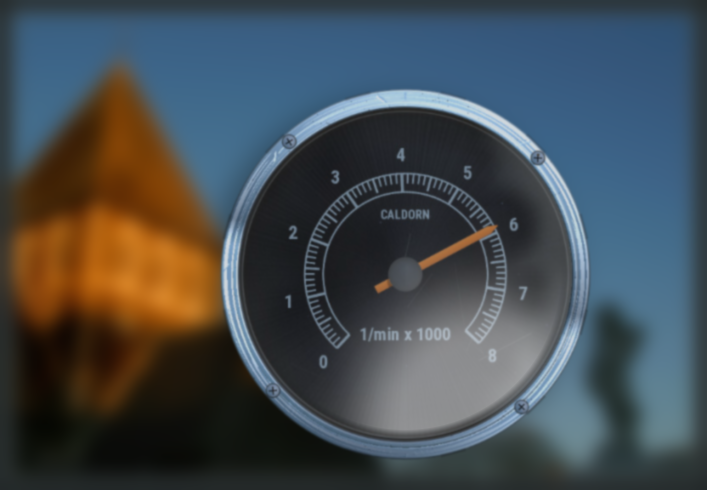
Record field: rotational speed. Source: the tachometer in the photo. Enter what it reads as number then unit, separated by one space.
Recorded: 5900 rpm
